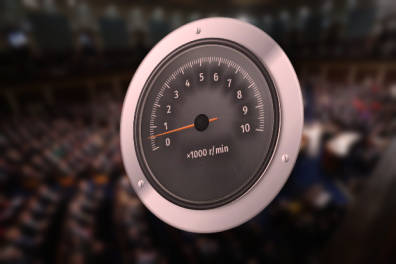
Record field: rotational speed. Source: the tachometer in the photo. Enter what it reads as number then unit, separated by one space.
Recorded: 500 rpm
